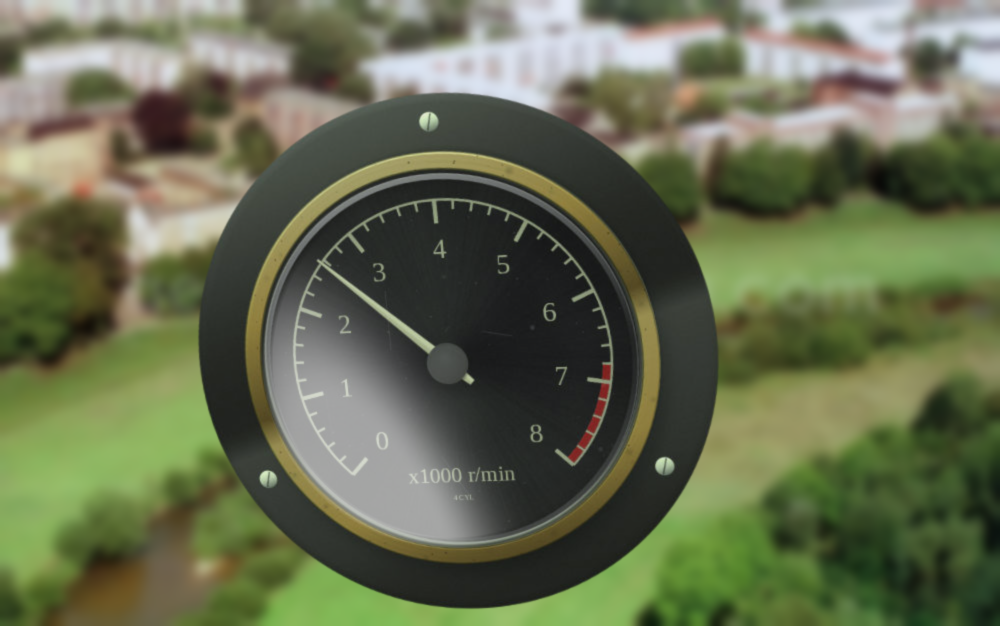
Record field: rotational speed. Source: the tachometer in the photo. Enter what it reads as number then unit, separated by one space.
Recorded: 2600 rpm
